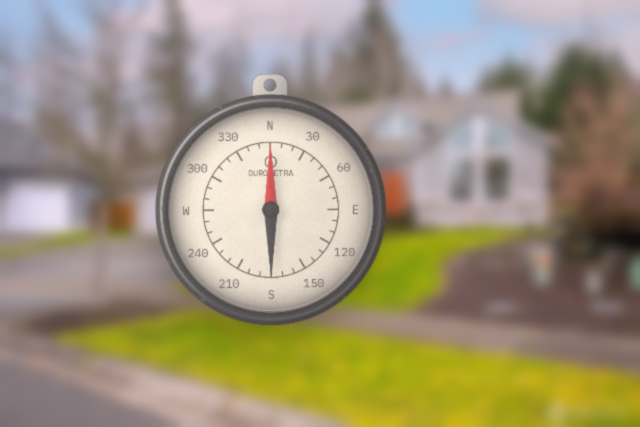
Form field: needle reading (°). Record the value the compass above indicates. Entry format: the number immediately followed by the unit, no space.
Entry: 0°
